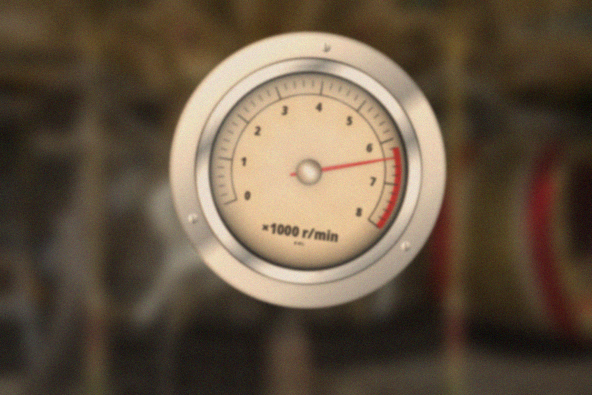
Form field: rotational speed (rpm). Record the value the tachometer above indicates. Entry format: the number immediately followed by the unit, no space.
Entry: 6400rpm
